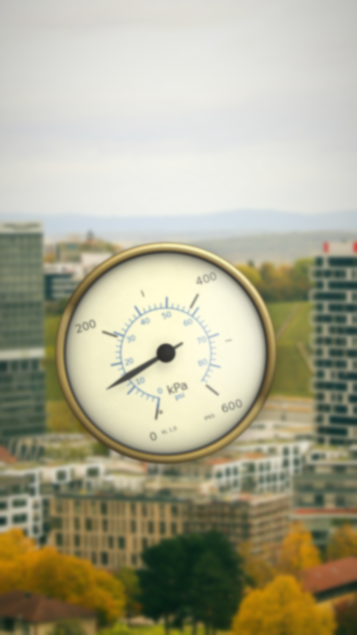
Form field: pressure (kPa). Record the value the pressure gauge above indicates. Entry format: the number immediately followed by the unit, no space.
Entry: 100kPa
